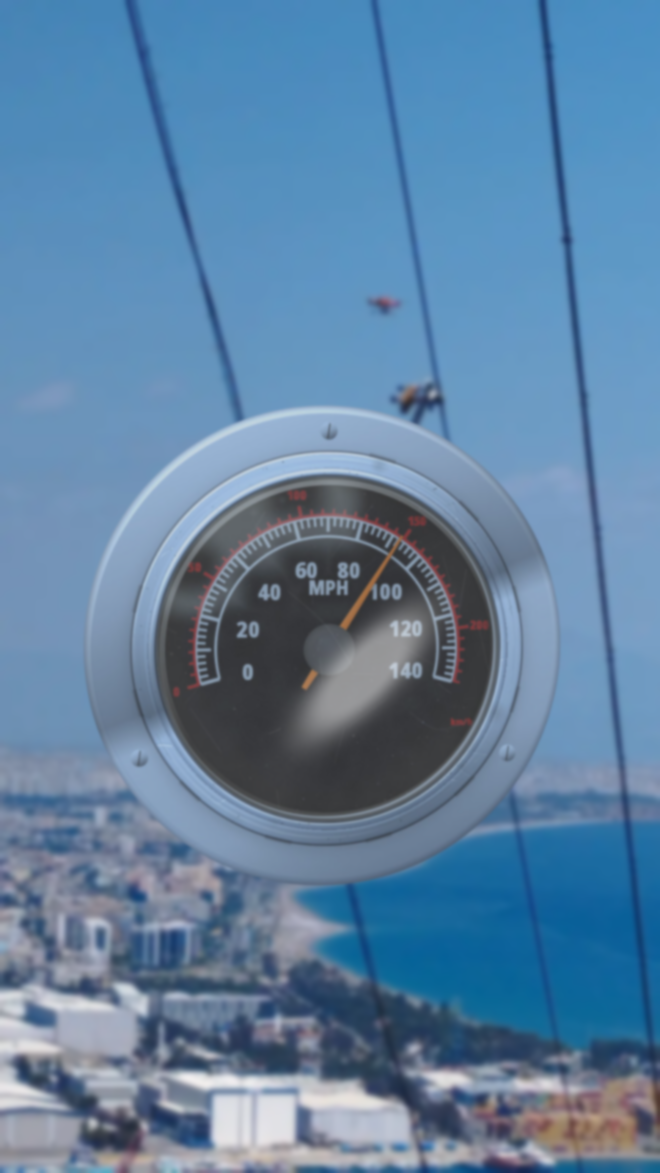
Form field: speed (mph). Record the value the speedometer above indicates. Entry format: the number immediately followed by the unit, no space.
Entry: 92mph
